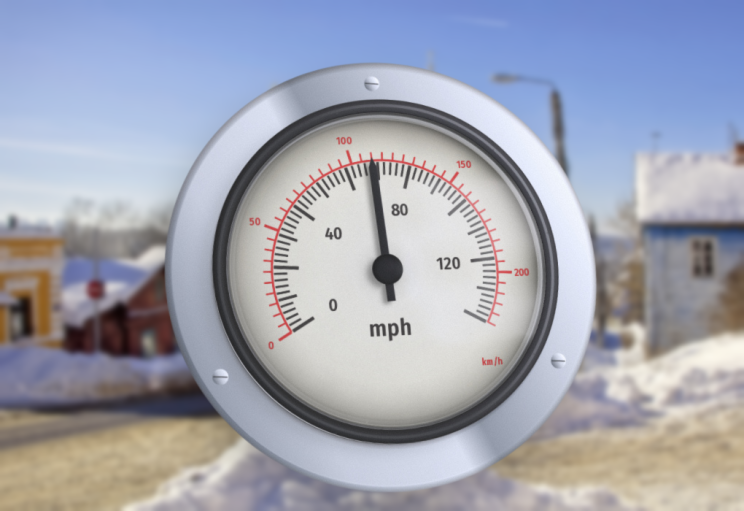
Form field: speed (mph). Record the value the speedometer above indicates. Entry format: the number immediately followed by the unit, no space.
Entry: 68mph
